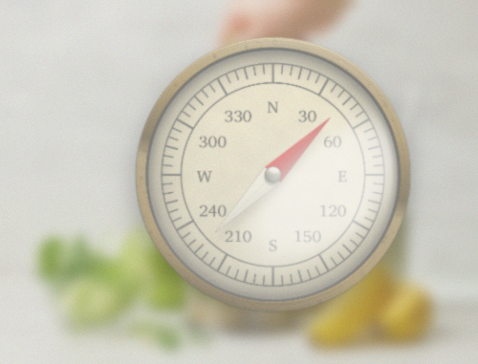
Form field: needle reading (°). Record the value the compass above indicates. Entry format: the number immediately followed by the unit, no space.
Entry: 45°
